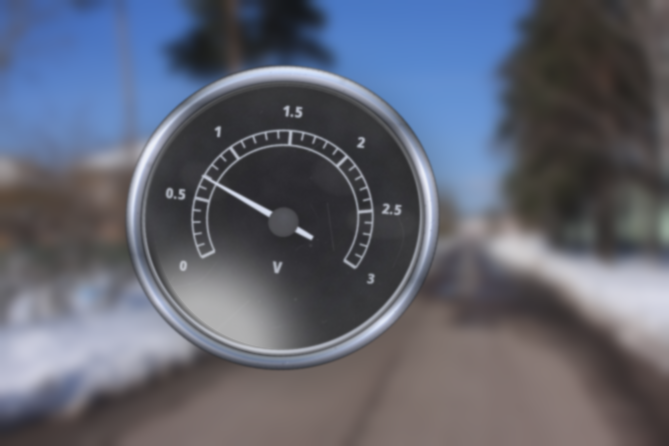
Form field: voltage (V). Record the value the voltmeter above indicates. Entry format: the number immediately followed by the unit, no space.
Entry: 0.7V
